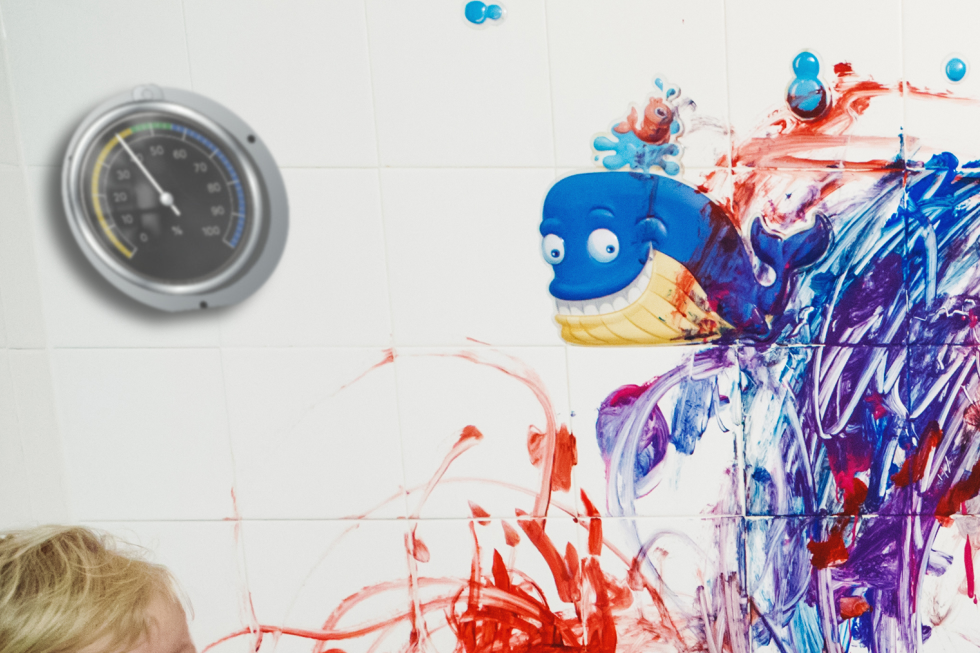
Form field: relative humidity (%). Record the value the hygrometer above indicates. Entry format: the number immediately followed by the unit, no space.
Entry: 40%
